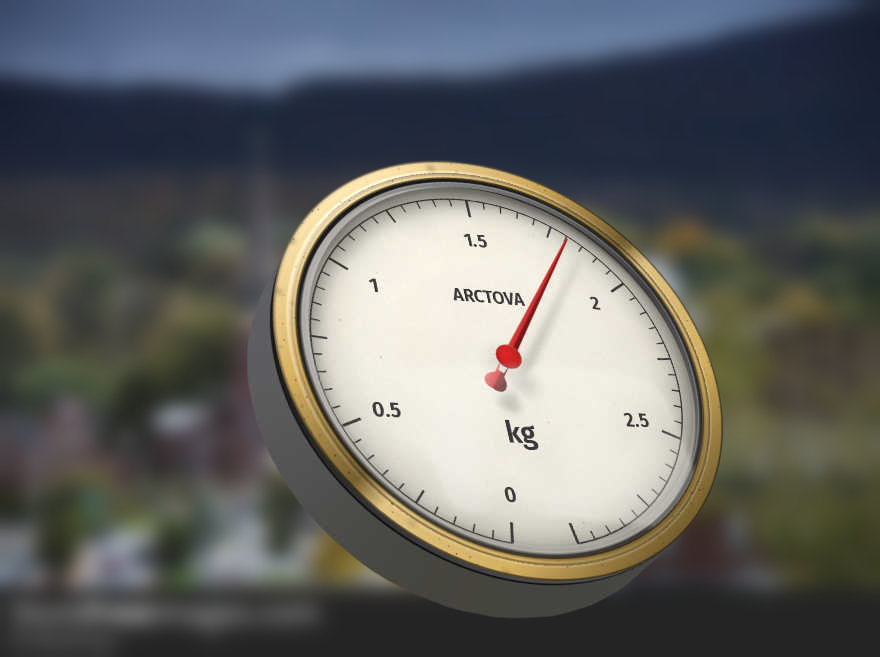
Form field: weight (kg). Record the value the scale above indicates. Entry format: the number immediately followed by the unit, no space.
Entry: 1.8kg
